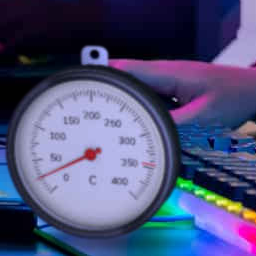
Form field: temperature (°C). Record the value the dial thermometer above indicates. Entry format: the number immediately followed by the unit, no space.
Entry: 25°C
